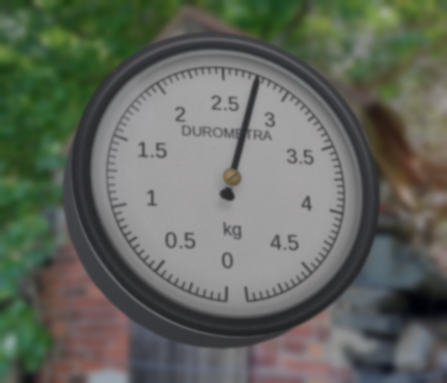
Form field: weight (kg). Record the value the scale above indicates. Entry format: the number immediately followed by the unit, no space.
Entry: 2.75kg
